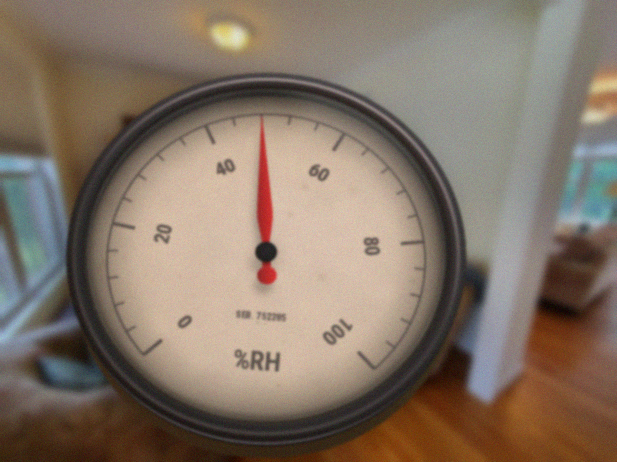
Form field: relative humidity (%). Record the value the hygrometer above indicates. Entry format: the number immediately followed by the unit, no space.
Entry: 48%
